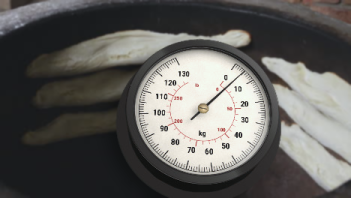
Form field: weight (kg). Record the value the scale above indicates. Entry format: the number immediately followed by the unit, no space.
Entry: 5kg
